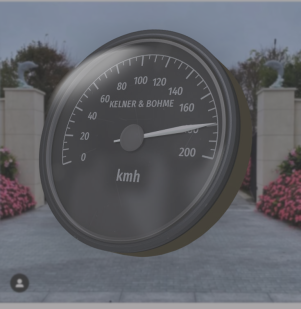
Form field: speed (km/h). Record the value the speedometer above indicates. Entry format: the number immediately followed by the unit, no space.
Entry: 180km/h
